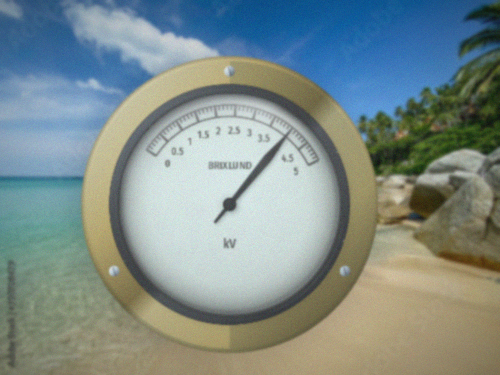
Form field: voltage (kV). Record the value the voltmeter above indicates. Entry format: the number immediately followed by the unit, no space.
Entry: 4kV
